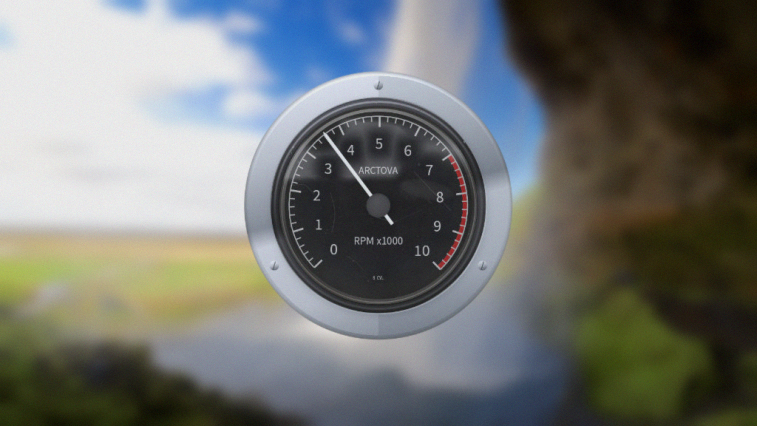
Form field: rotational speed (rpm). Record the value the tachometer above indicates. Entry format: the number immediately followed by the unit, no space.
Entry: 3600rpm
